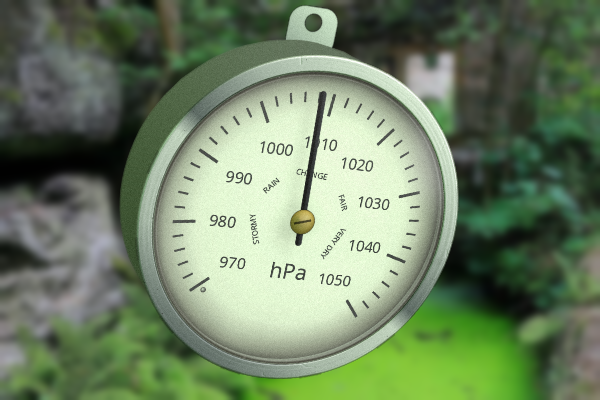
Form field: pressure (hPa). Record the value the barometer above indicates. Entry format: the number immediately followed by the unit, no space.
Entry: 1008hPa
